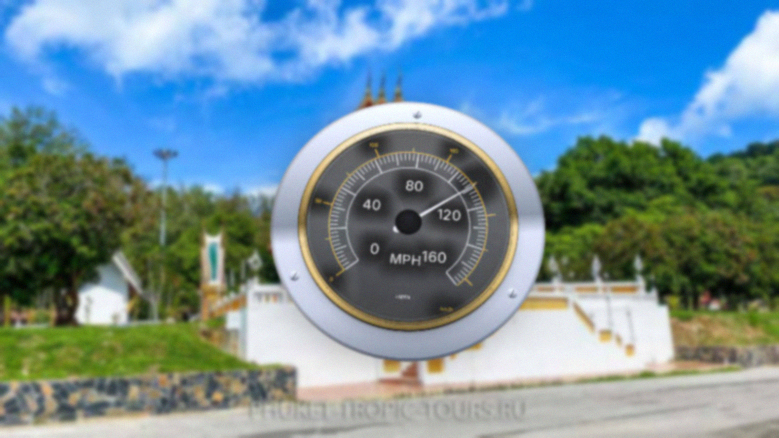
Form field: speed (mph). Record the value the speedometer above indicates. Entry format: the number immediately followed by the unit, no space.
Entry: 110mph
